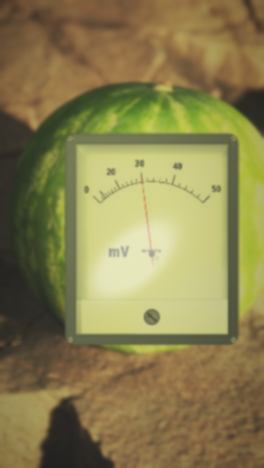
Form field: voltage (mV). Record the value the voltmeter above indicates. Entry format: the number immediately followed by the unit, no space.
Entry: 30mV
